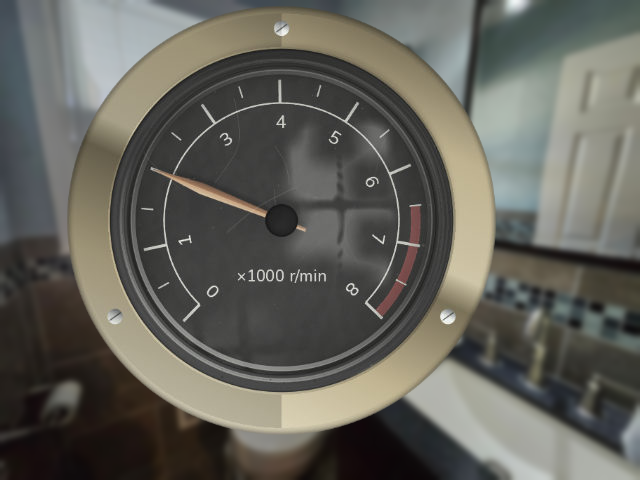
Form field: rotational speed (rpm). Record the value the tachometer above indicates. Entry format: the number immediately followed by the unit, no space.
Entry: 2000rpm
